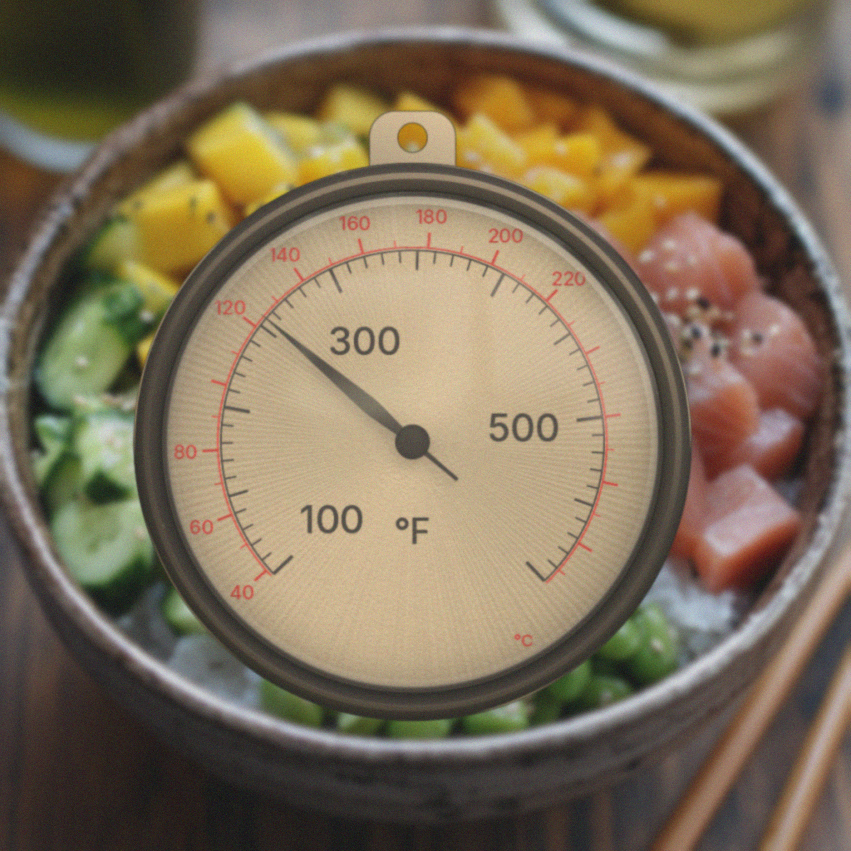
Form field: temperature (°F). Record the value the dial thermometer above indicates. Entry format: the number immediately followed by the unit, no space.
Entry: 255°F
